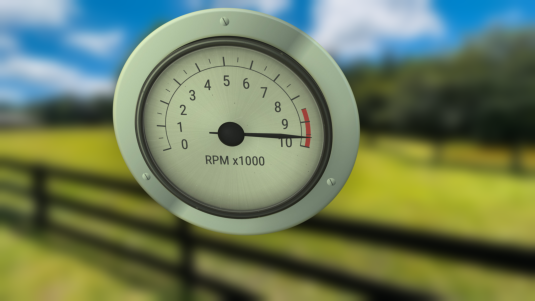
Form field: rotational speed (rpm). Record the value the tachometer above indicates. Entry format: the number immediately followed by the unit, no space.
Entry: 9500rpm
